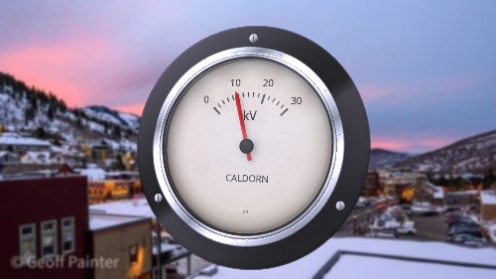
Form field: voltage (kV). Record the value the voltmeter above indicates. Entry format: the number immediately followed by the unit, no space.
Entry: 10kV
